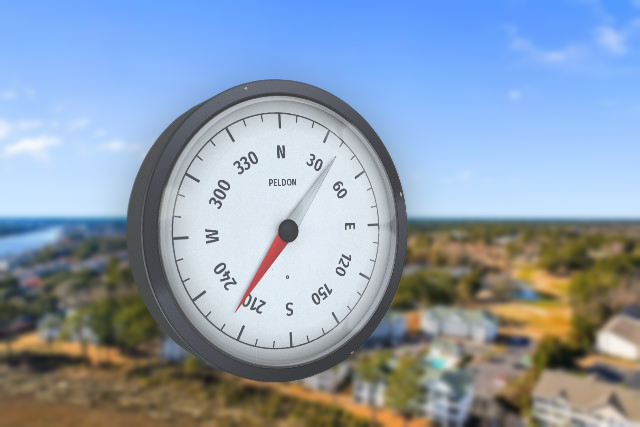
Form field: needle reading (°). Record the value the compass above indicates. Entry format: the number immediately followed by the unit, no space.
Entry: 220°
